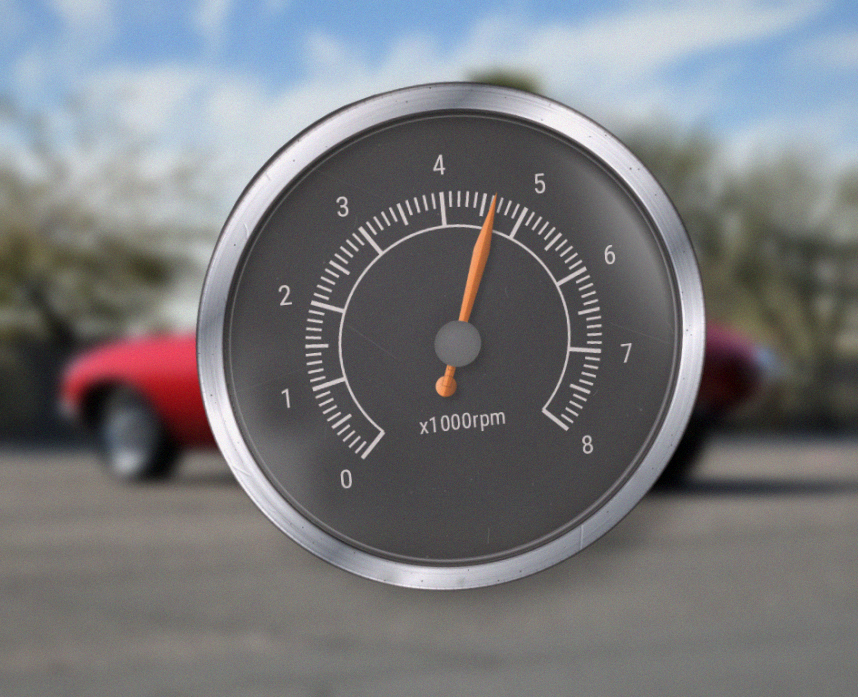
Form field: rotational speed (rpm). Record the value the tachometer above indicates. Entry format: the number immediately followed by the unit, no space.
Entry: 4600rpm
